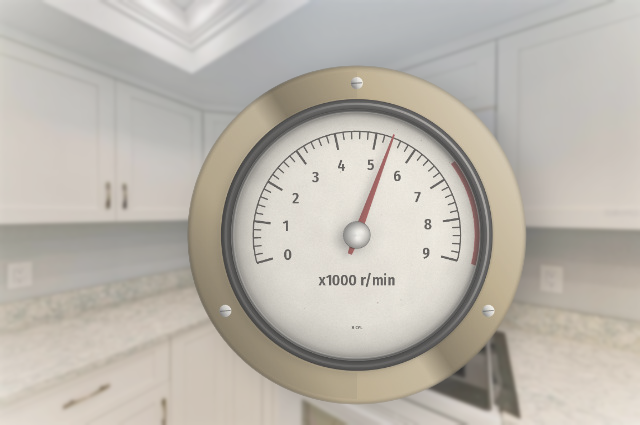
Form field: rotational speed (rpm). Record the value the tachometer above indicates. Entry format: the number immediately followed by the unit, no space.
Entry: 5400rpm
